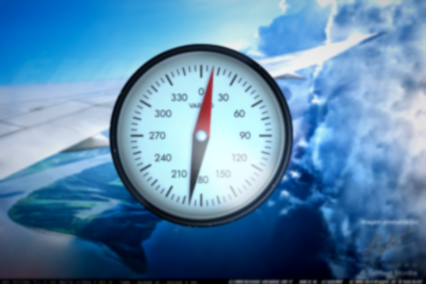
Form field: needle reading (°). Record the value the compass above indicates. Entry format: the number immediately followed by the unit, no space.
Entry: 10°
